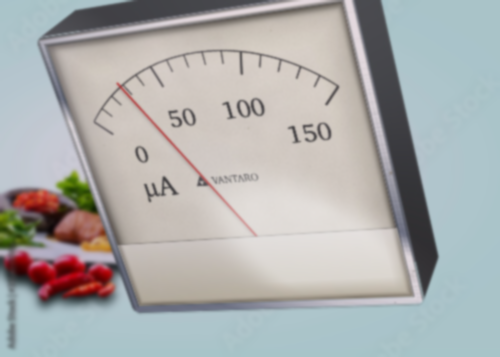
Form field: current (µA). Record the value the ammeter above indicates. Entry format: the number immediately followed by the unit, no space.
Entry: 30µA
